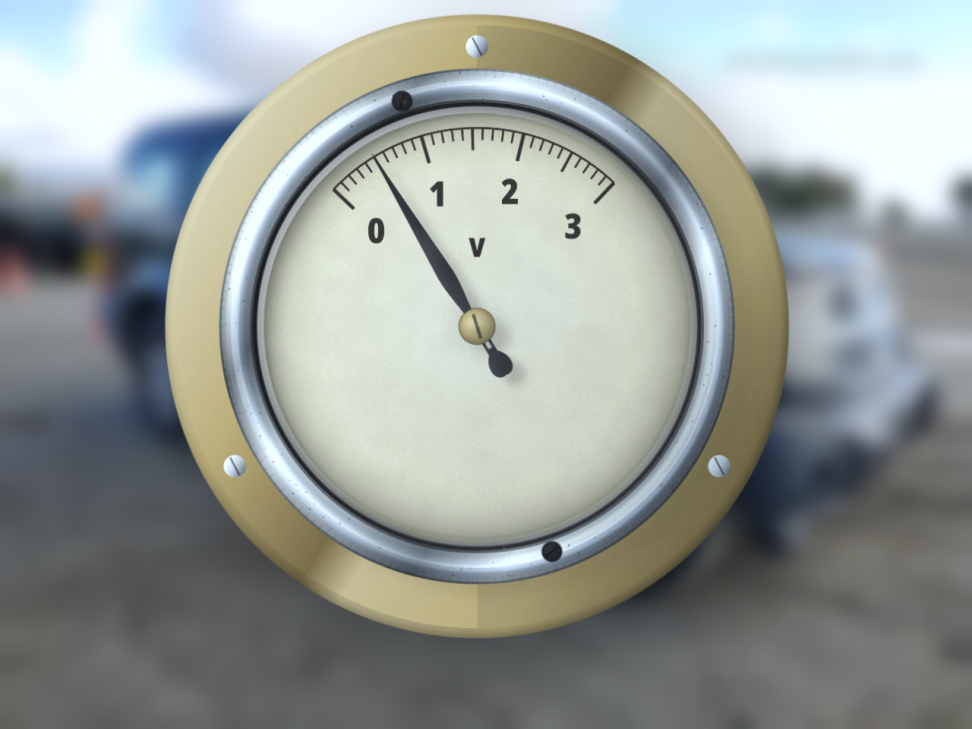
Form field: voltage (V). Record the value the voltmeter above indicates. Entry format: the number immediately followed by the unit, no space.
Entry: 0.5V
